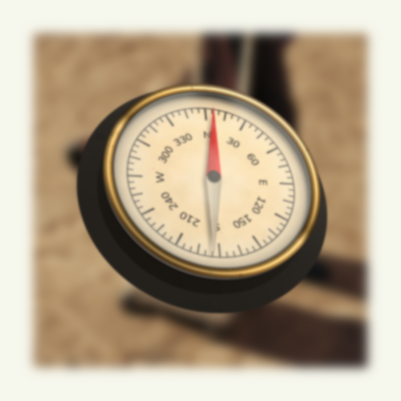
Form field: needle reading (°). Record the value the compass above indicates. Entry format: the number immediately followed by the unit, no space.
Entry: 5°
